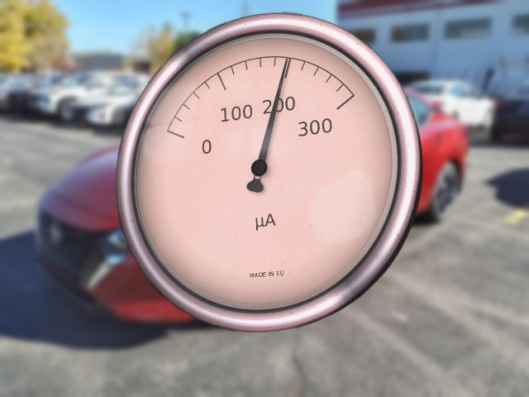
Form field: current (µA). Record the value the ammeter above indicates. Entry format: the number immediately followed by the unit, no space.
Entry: 200µA
